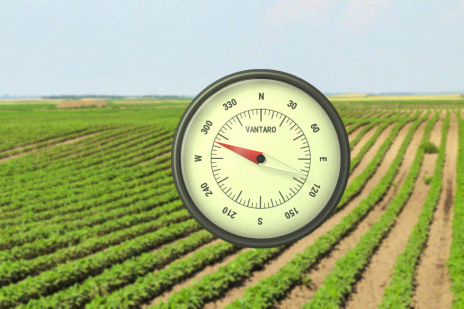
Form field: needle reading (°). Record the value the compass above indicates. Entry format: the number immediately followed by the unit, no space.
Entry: 290°
